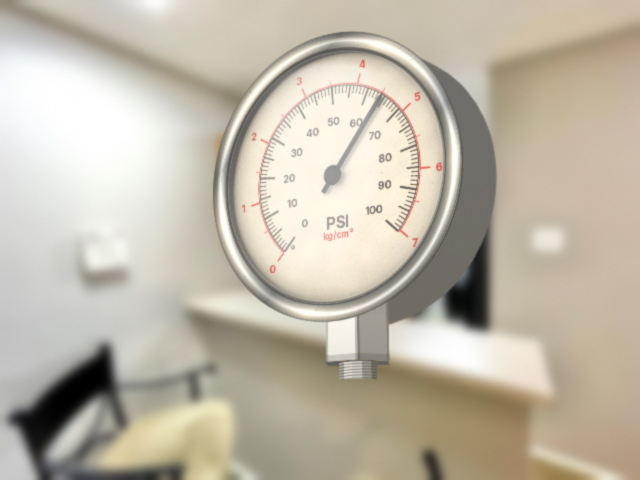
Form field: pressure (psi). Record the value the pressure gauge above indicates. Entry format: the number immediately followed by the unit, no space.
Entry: 65psi
